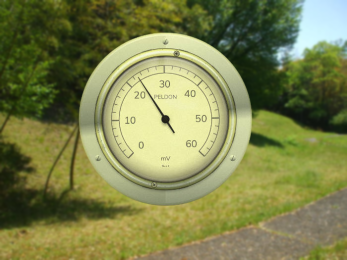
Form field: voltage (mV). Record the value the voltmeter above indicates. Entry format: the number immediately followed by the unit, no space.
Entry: 23mV
